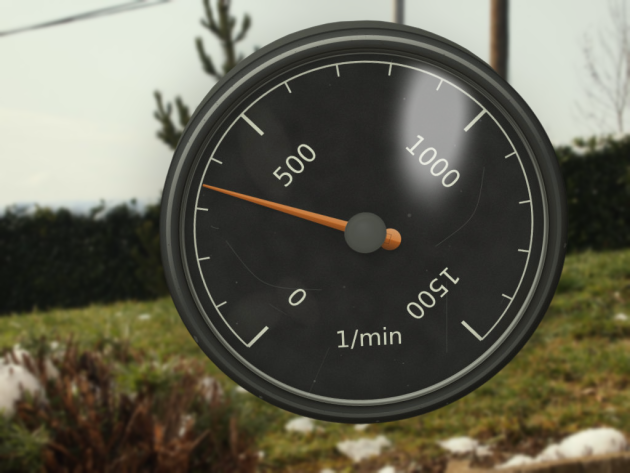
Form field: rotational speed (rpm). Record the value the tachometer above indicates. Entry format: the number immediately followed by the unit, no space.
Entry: 350rpm
